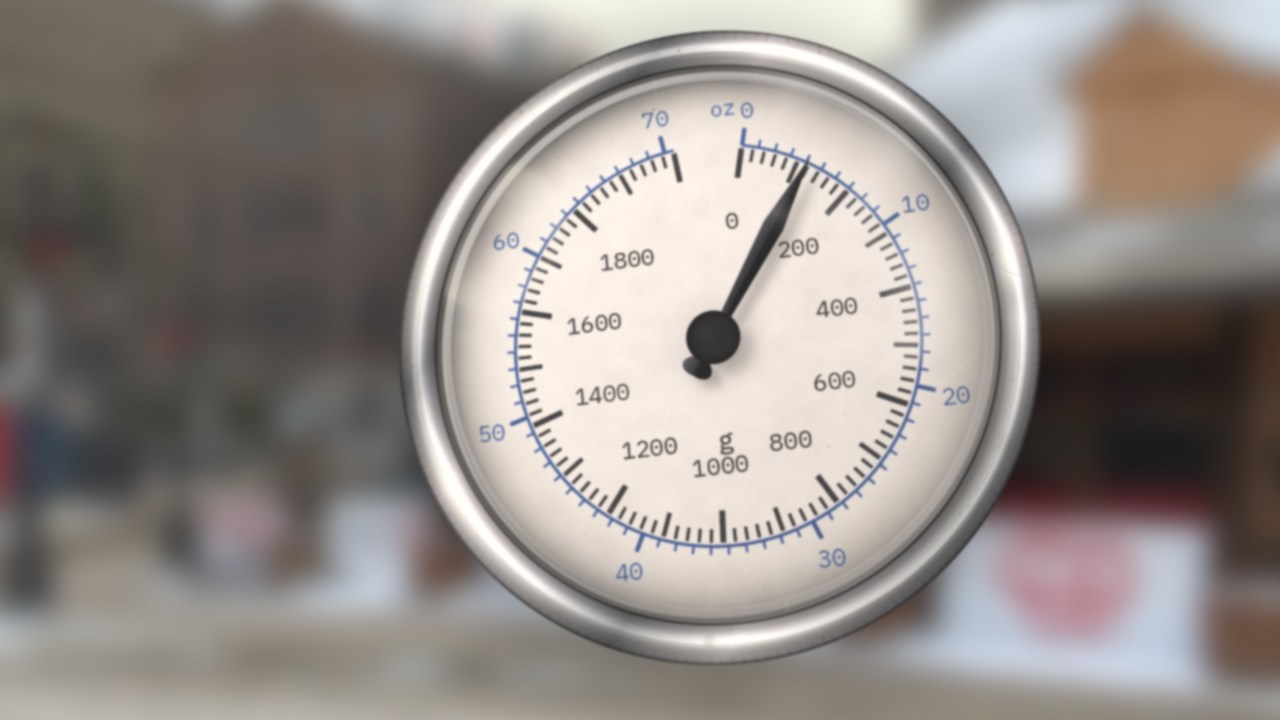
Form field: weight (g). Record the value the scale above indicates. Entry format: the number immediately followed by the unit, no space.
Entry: 120g
